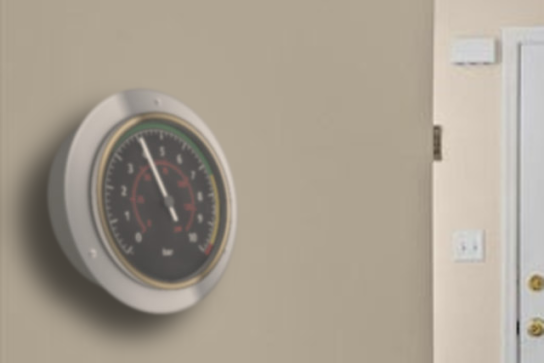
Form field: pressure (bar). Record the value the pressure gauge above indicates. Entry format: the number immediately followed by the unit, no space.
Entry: 4bar
